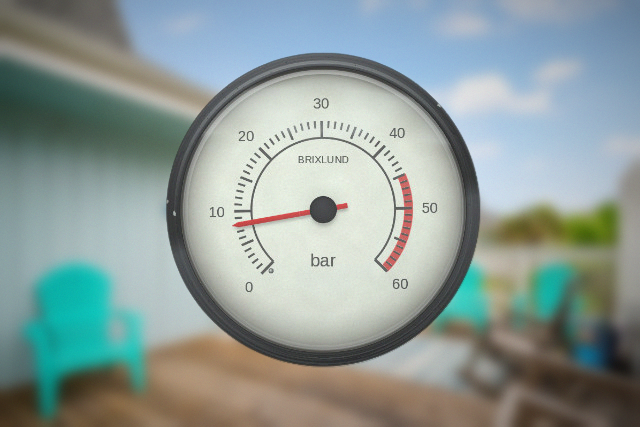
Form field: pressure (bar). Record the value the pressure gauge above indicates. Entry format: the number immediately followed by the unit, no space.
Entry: 8bar
